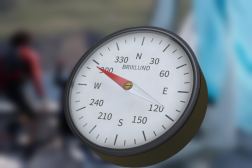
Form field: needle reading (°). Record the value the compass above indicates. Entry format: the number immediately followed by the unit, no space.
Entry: 295°
